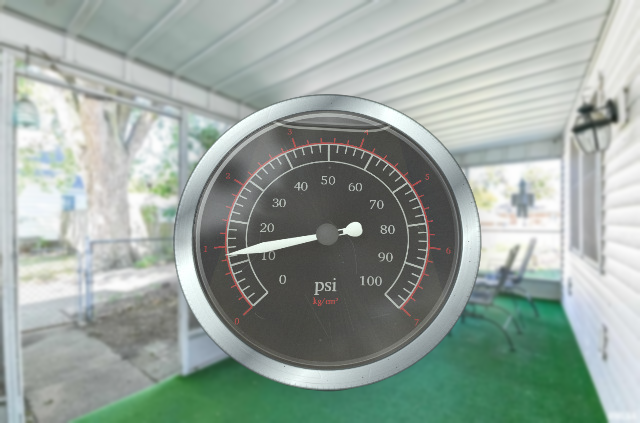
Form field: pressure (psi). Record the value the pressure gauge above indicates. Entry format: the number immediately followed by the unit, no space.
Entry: 12psi
